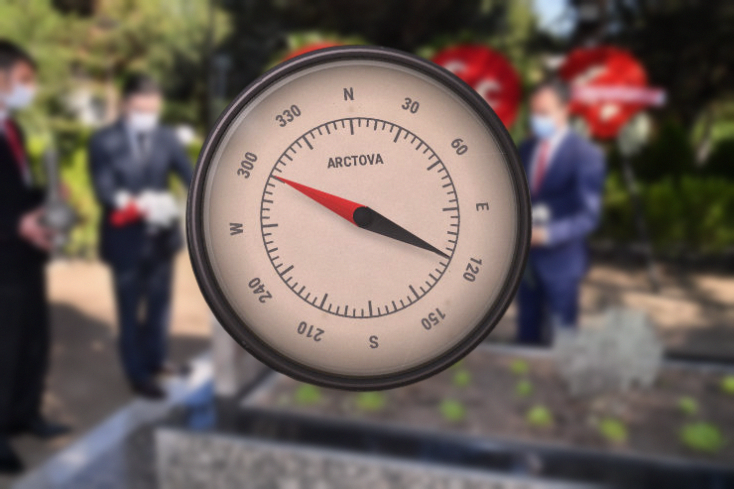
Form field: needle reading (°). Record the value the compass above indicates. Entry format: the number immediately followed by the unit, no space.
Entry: 300°
